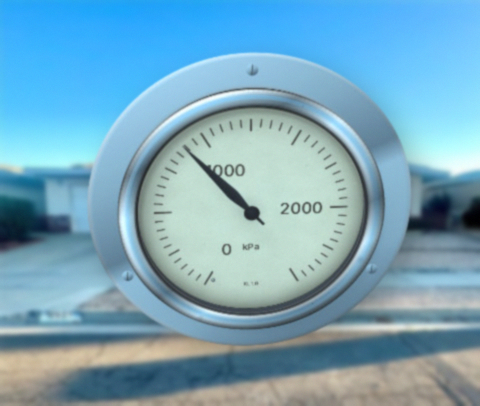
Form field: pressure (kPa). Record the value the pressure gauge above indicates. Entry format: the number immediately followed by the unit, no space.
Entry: 900kPa
